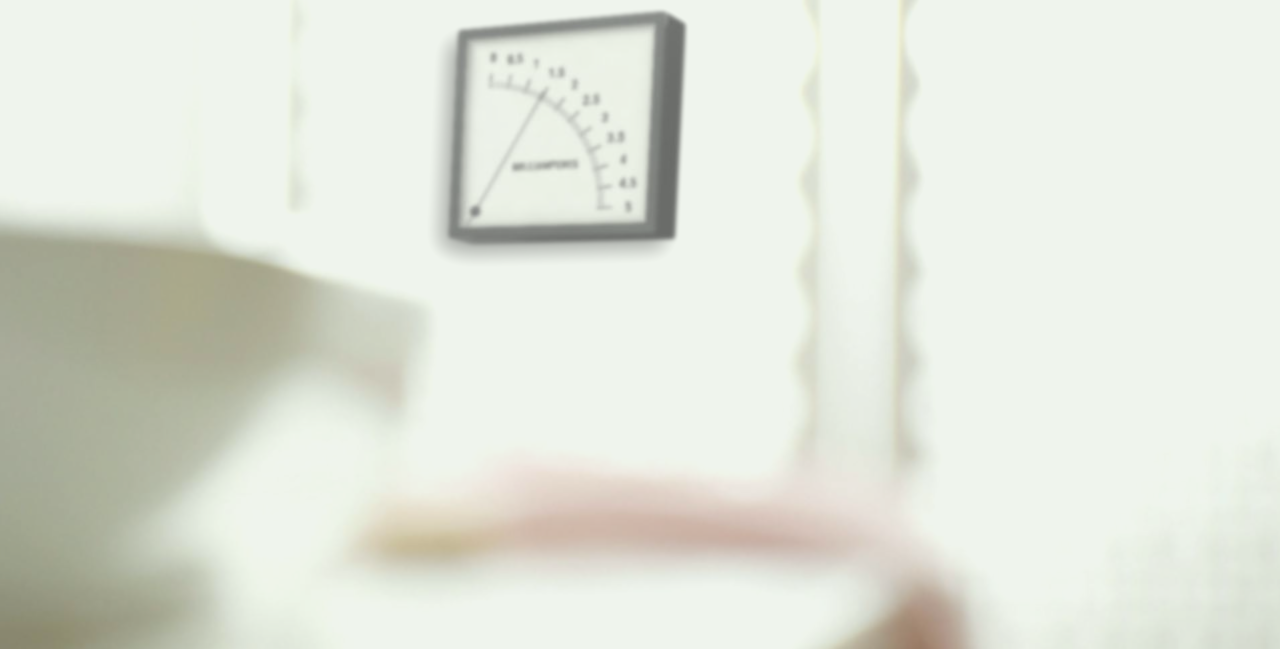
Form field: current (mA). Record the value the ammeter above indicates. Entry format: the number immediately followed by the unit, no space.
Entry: 1.5mA
